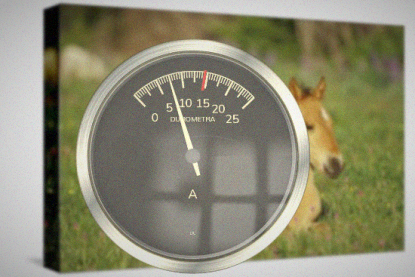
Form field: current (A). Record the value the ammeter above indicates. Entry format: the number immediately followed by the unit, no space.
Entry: 7.5A
